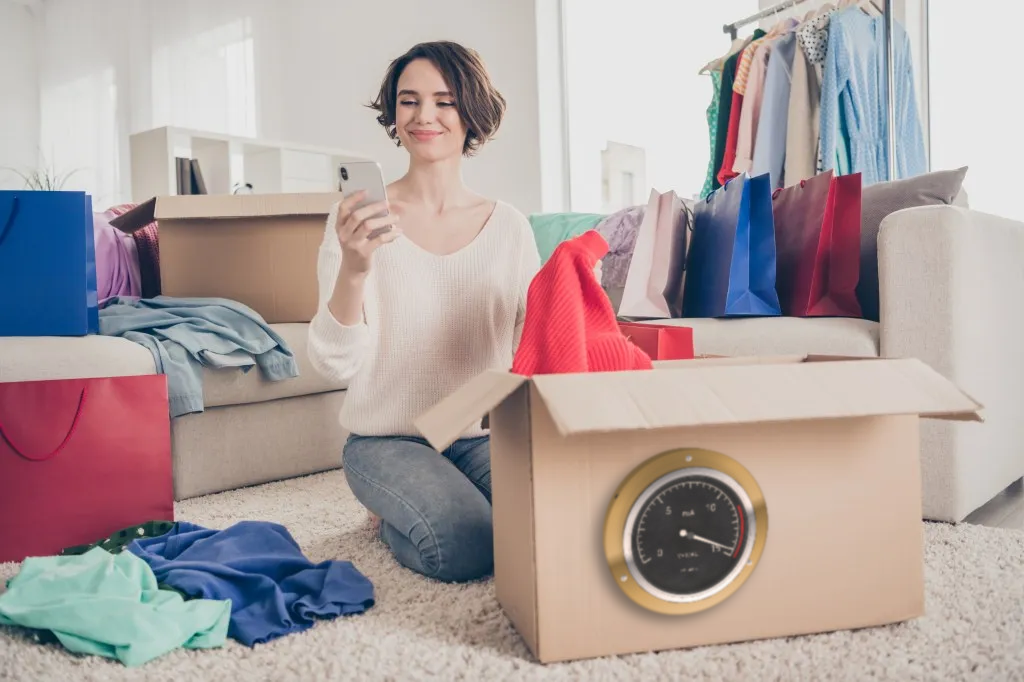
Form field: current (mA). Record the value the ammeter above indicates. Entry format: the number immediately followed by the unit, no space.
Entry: 14.5mA
